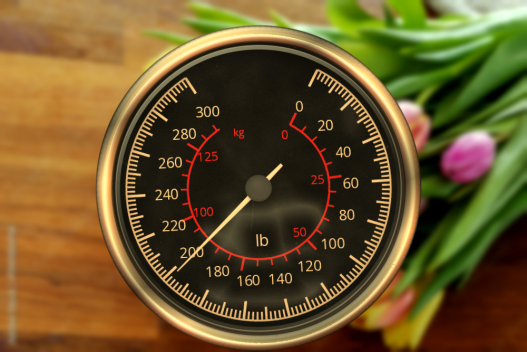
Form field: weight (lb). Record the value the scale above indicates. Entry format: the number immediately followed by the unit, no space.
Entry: 198lb
